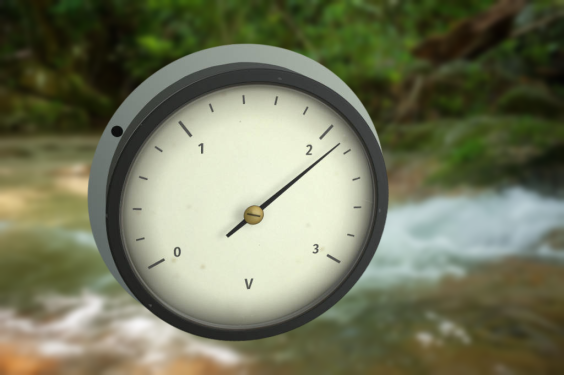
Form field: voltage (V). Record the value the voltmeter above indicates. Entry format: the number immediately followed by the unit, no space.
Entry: 2.1V
